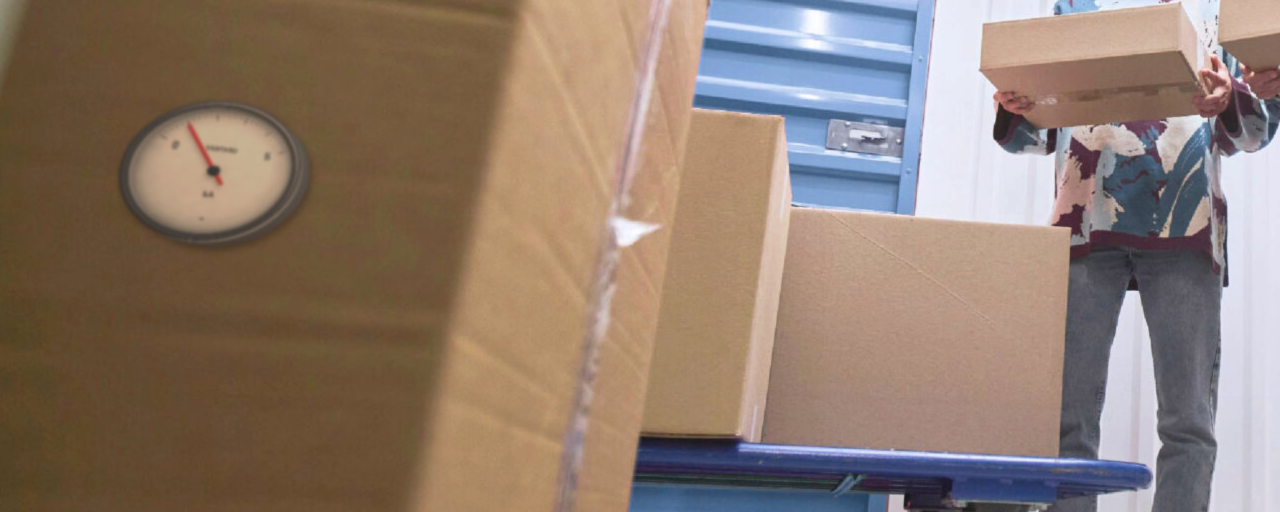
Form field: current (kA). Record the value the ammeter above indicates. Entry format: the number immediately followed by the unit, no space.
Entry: 1kA
